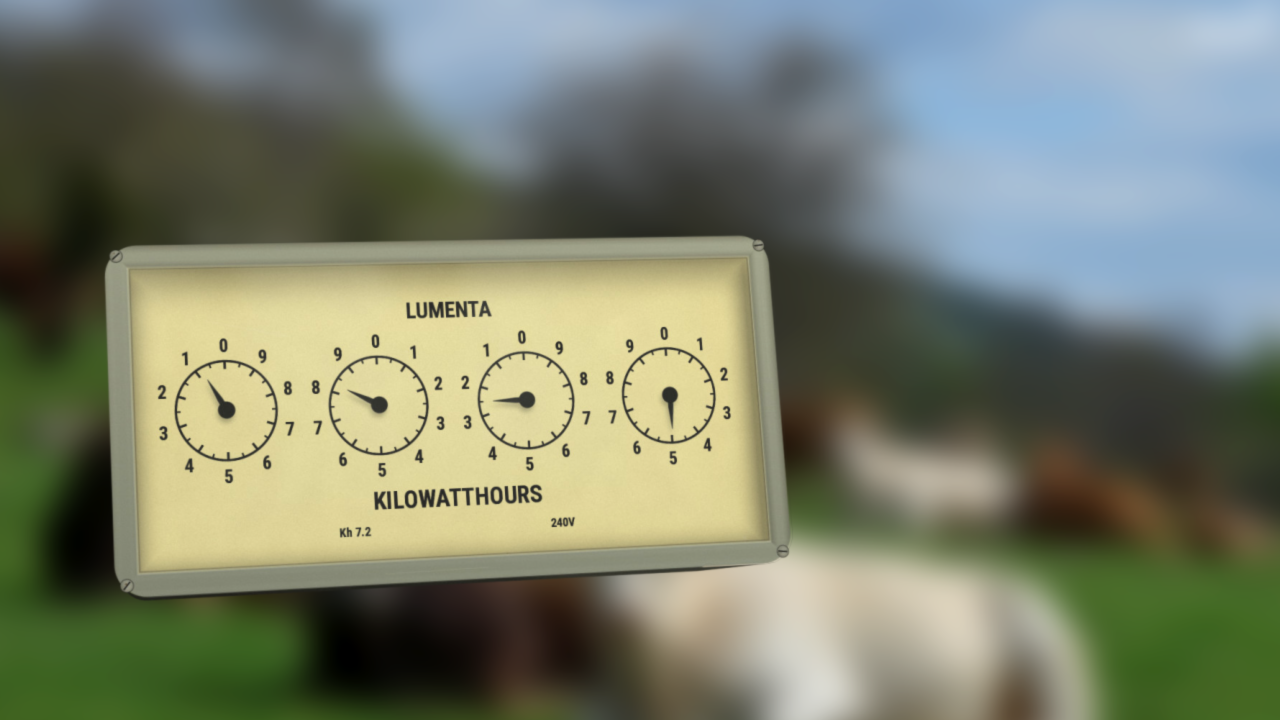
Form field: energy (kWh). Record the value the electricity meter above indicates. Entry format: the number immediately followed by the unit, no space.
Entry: 825kWh
